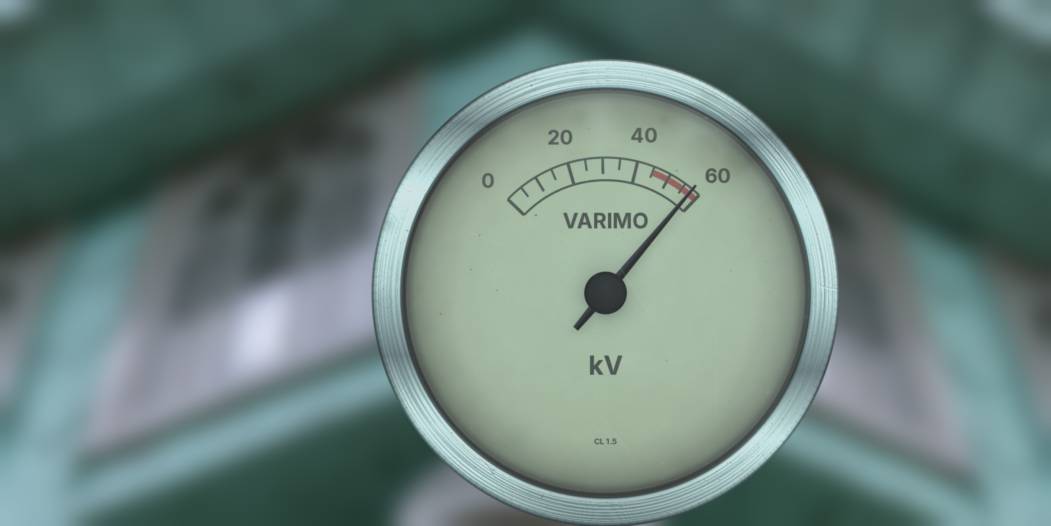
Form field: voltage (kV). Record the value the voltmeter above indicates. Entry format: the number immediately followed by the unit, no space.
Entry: 57.5kV
